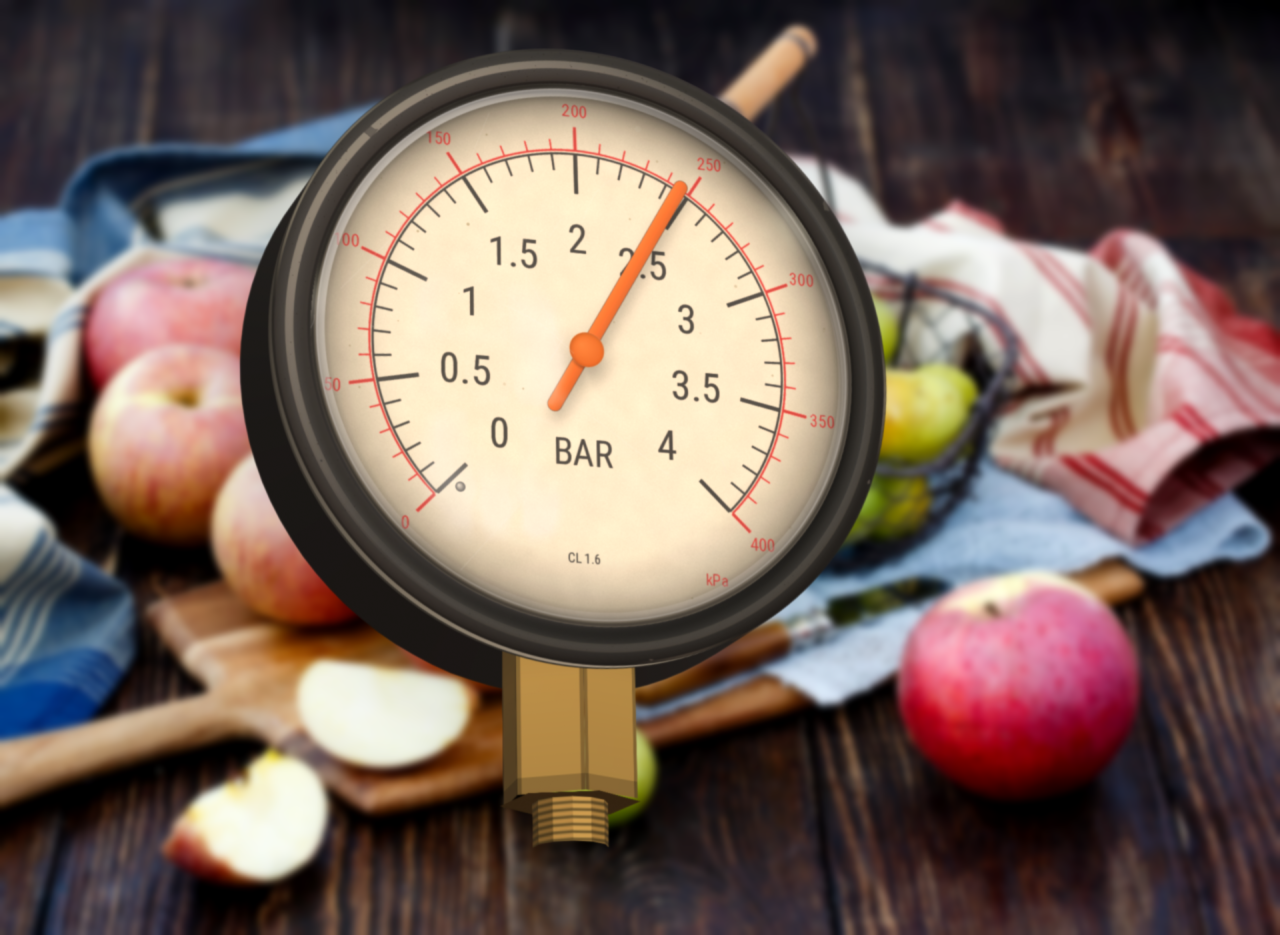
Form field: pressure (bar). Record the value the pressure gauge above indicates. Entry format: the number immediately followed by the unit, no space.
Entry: 2.45bar
